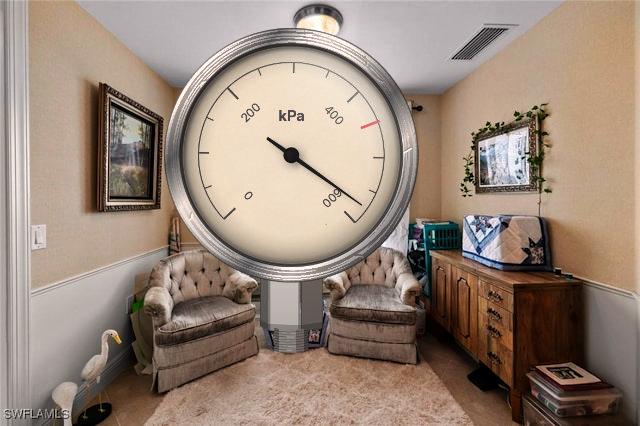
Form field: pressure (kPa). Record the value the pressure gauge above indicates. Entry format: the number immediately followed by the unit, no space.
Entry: 575kPa
